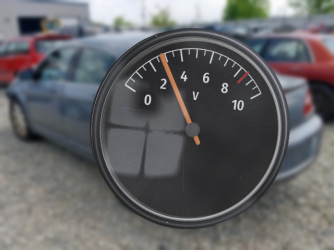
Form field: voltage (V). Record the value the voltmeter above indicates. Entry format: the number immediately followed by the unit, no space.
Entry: 2.75V
